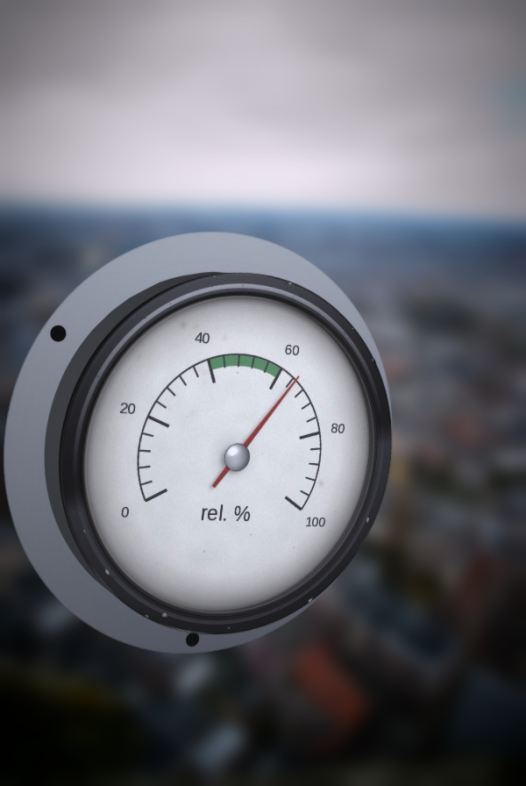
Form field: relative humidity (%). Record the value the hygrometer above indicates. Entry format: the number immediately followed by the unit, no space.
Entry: 64%
